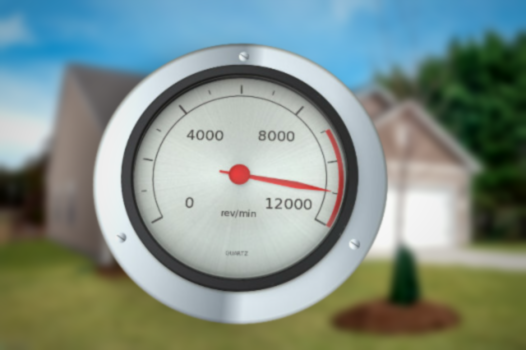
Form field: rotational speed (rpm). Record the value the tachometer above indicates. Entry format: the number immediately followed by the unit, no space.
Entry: 11000rpm
